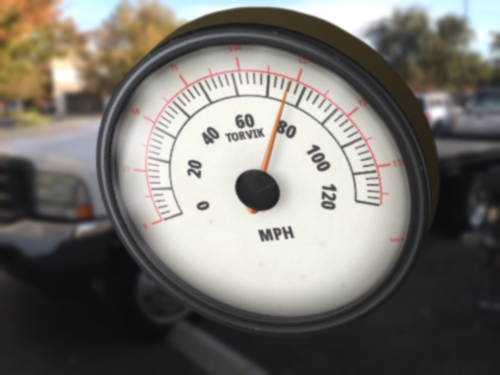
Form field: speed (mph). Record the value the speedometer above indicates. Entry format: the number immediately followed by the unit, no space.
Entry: 76mph
